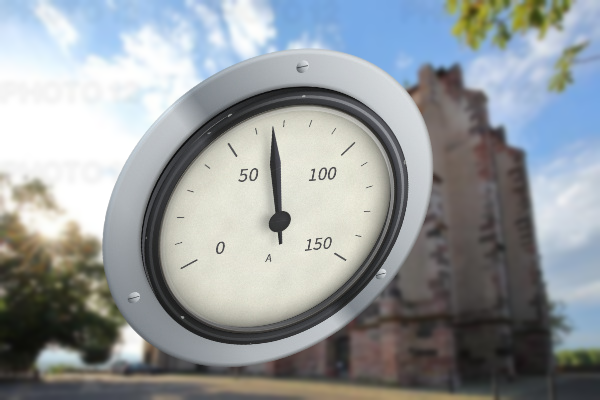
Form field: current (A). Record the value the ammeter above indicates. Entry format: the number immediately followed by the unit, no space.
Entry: 65A
